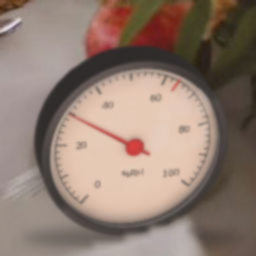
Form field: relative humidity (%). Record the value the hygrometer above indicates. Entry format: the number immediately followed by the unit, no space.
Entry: 30%
